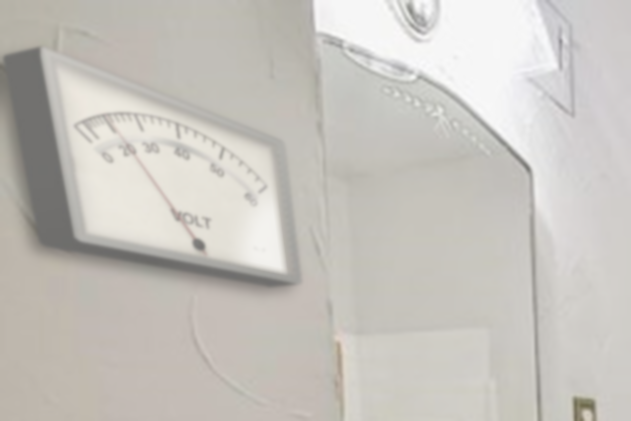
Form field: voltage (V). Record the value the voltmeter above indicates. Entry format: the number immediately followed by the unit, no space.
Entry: 20V
